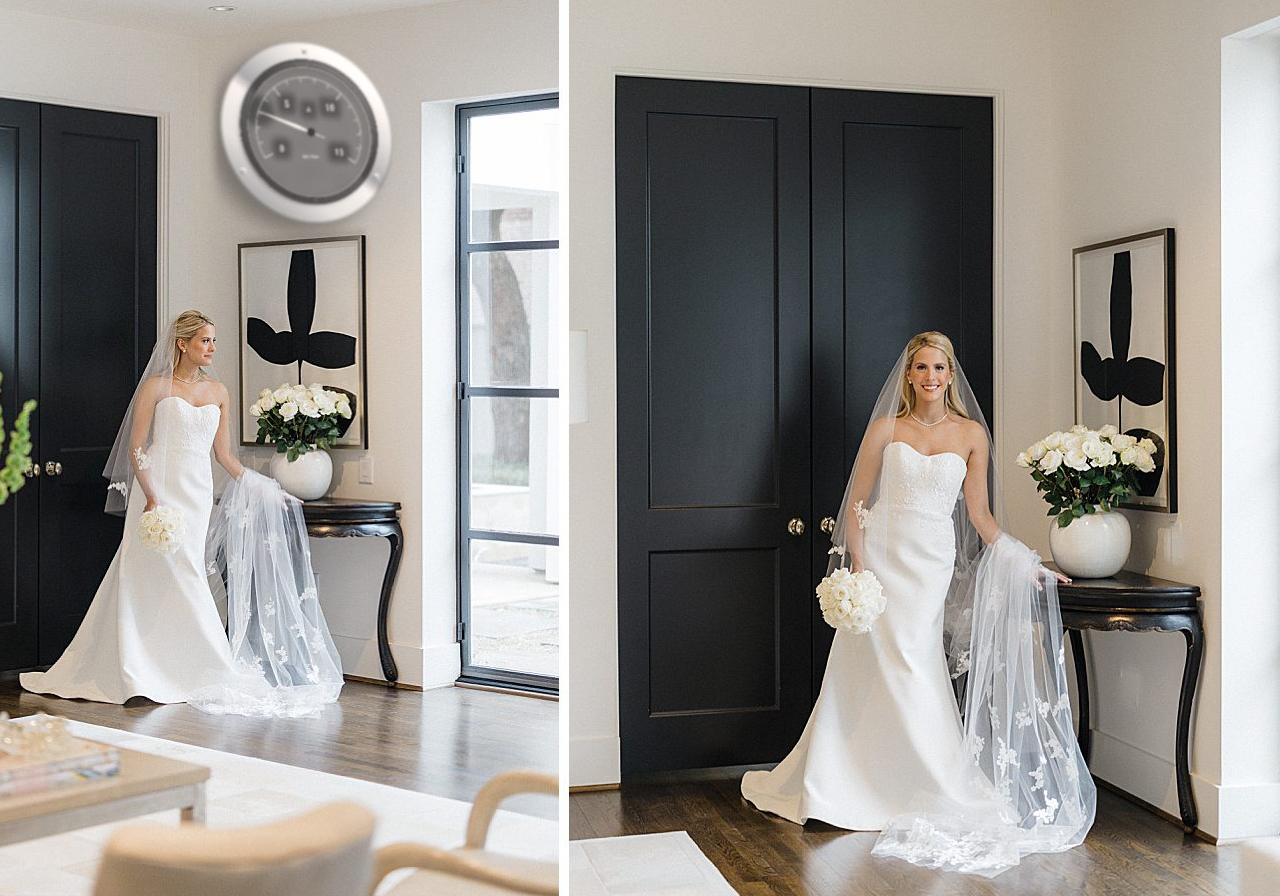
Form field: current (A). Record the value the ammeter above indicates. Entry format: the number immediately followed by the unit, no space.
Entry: 3A
